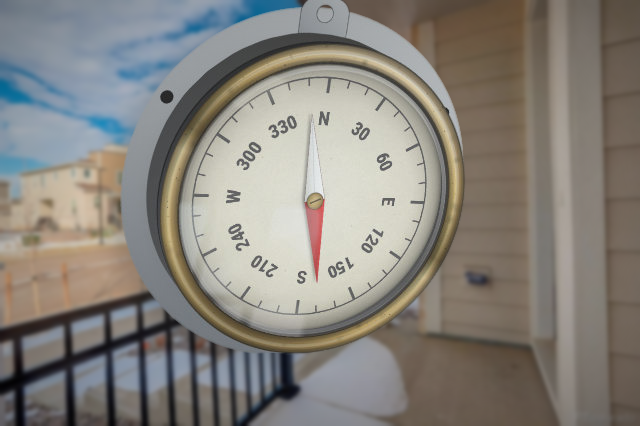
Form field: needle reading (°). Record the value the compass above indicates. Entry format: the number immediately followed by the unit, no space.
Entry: 170°
